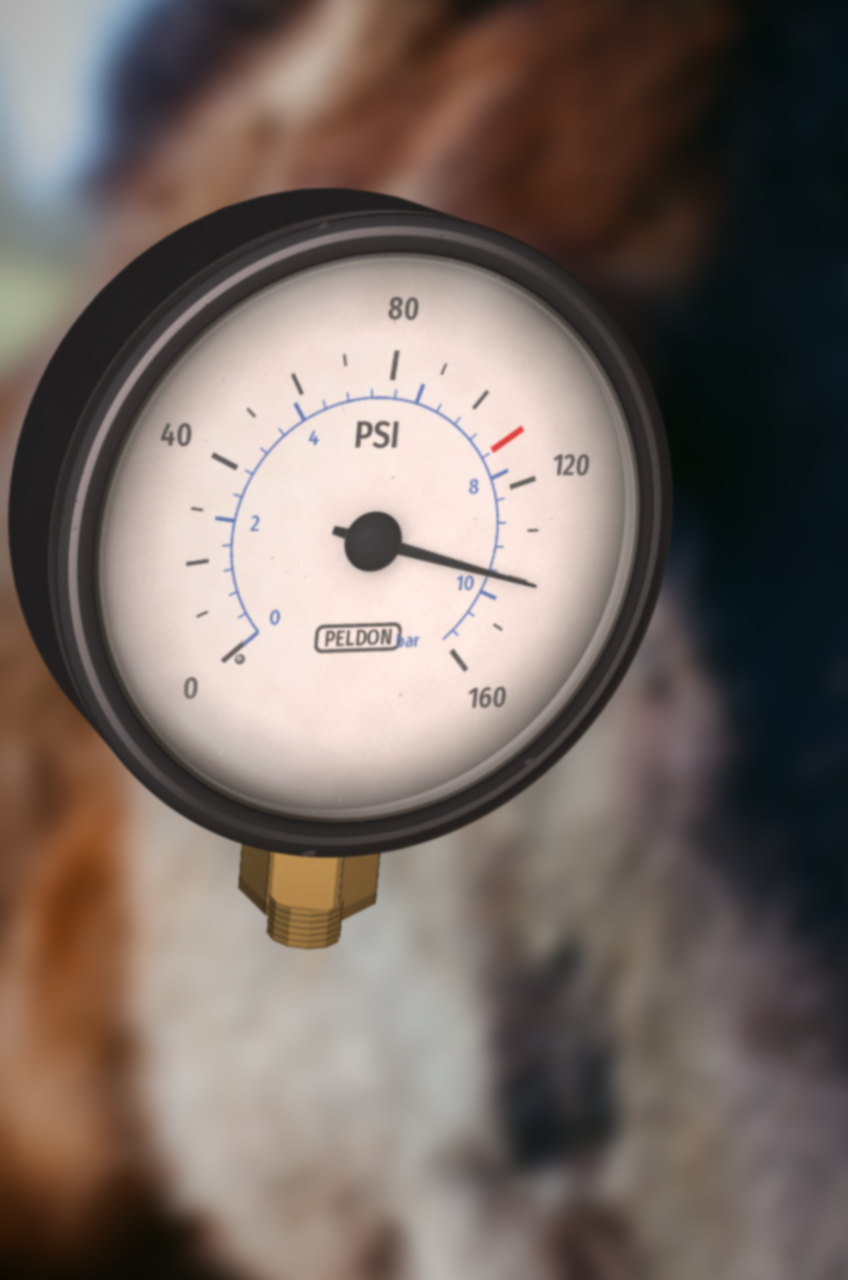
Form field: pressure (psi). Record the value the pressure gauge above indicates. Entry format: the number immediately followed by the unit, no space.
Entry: 140psi
